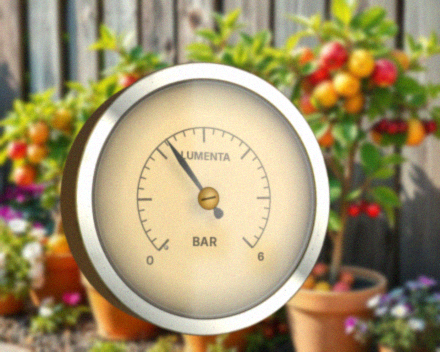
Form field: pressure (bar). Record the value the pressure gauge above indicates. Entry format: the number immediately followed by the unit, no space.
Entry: 2.2bar
